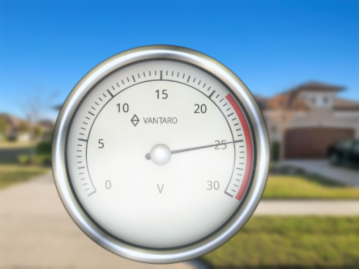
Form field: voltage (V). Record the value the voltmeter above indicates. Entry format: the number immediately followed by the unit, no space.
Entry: 25V
